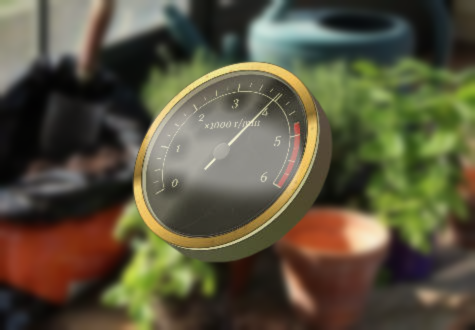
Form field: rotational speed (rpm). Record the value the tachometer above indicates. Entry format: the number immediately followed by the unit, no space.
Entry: 4000rpm
